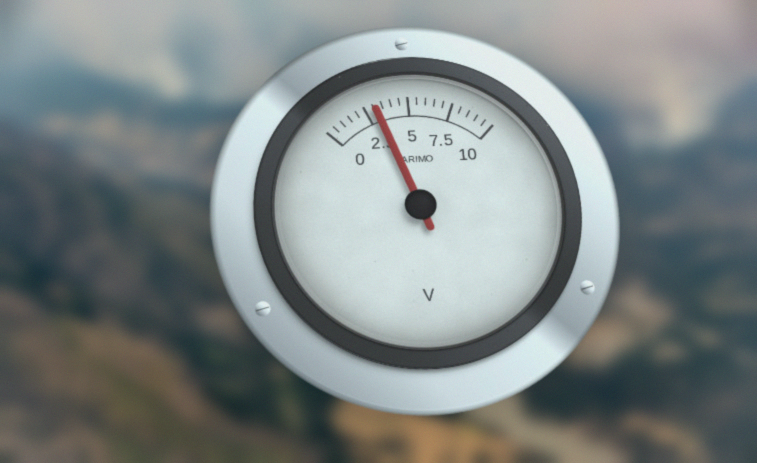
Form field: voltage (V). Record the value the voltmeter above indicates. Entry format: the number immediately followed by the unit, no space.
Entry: 3V
